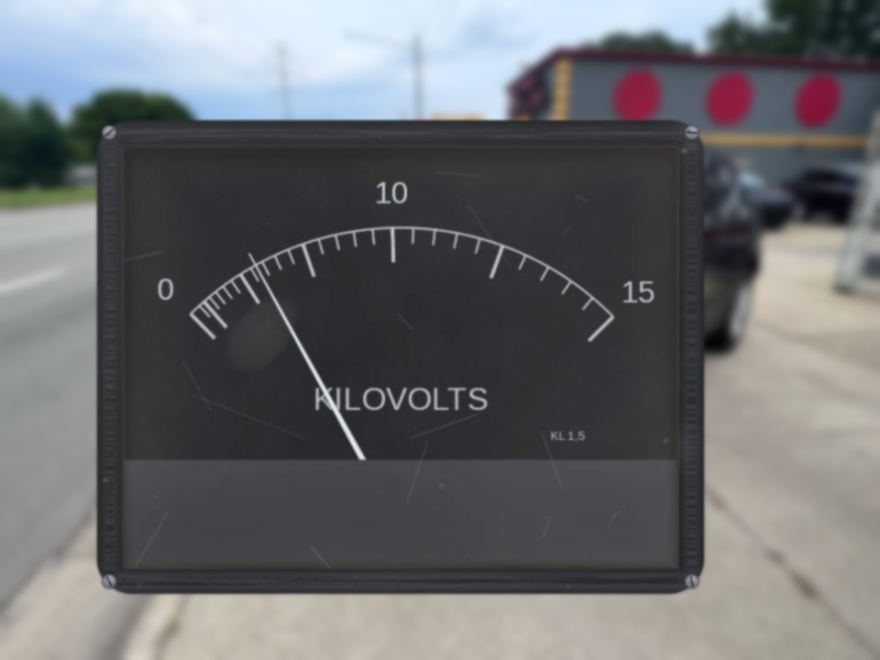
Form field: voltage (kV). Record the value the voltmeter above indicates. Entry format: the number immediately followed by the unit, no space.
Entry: 5.75kV
